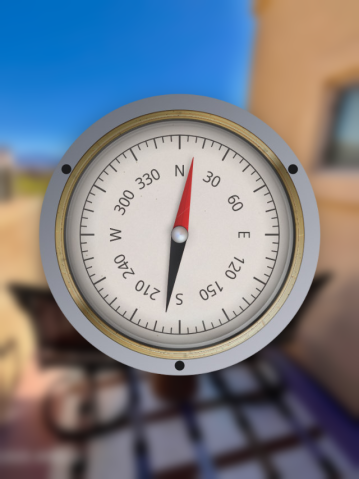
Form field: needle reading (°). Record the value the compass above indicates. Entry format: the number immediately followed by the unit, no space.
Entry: 10°
